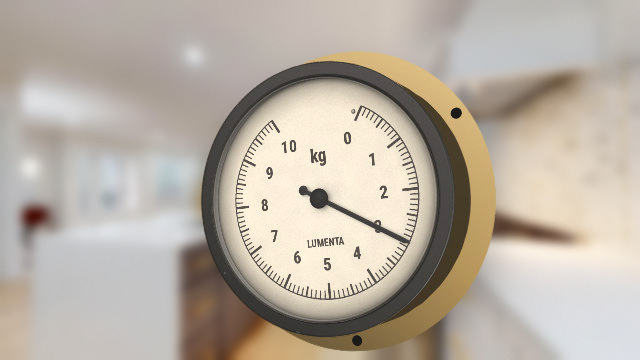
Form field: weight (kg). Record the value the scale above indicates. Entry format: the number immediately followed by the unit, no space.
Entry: 3kg
